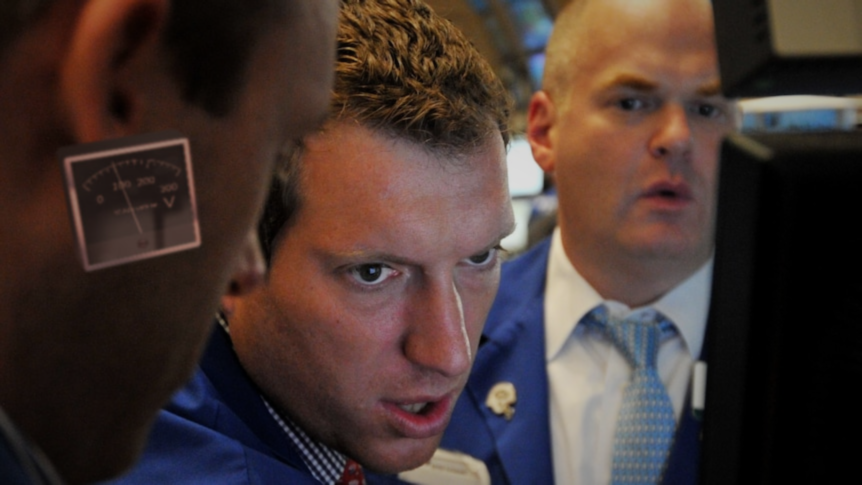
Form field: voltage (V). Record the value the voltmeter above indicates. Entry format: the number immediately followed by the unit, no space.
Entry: 100V
